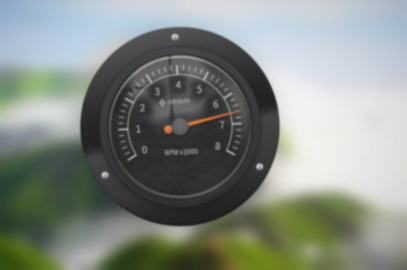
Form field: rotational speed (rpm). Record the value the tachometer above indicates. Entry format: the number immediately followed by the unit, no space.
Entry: 6600rpm
